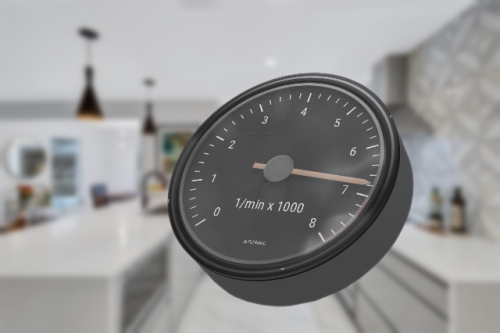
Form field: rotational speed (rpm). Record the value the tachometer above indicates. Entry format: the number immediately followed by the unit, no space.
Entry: 6800rpm
